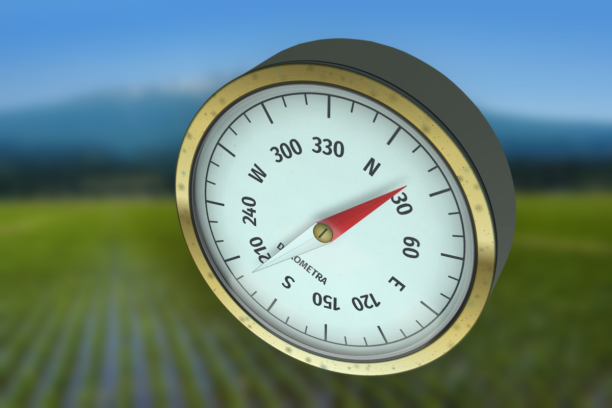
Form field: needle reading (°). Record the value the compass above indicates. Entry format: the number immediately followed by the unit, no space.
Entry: 20°
